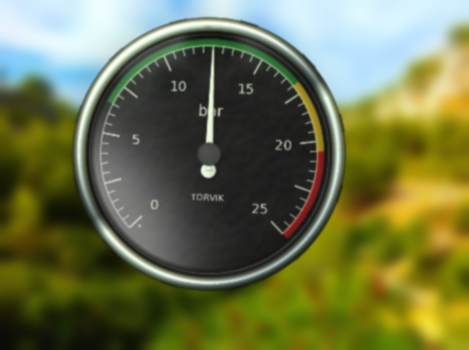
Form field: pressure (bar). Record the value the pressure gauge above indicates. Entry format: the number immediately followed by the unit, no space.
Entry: 12.5bar
